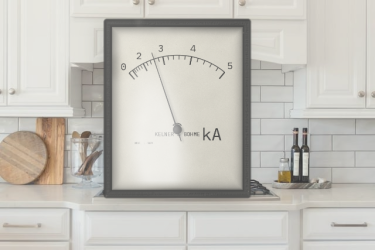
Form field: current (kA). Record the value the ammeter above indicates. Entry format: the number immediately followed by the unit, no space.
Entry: 2.6kA
